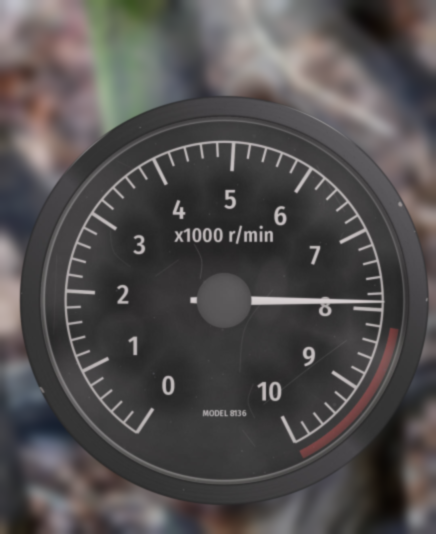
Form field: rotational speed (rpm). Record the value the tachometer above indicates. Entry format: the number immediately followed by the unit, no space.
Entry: 7900rpm
